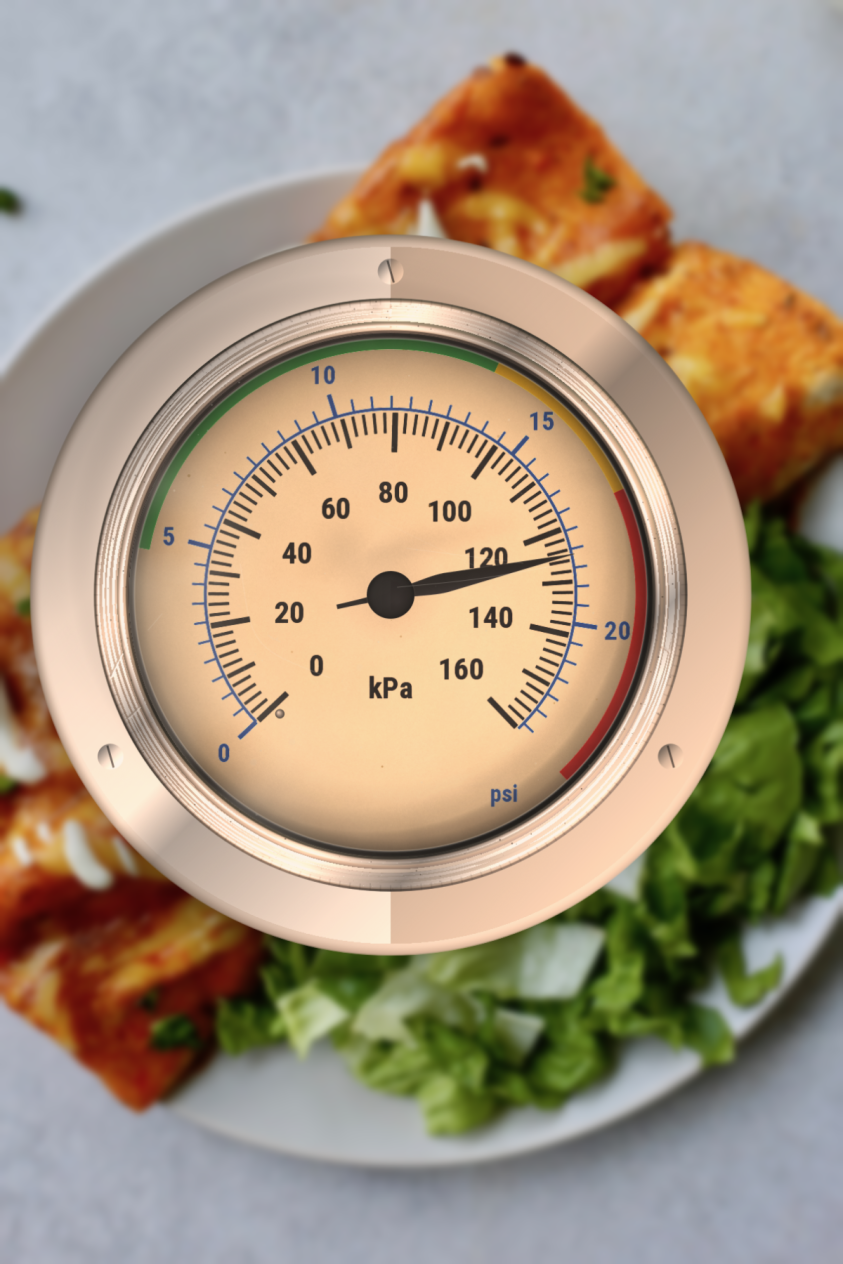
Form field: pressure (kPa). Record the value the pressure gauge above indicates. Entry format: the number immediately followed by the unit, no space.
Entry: 125kPa
